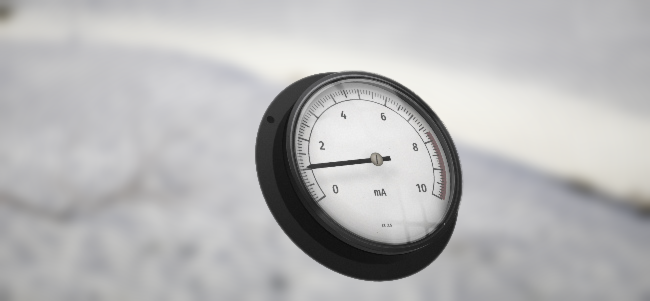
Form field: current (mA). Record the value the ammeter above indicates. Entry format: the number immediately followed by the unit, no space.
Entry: 1mA
